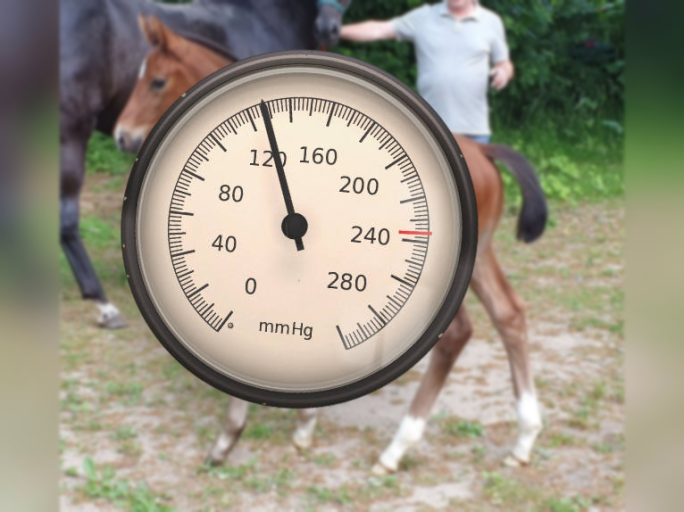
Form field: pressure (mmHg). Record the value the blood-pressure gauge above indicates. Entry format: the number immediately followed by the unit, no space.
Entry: 128mmHg
